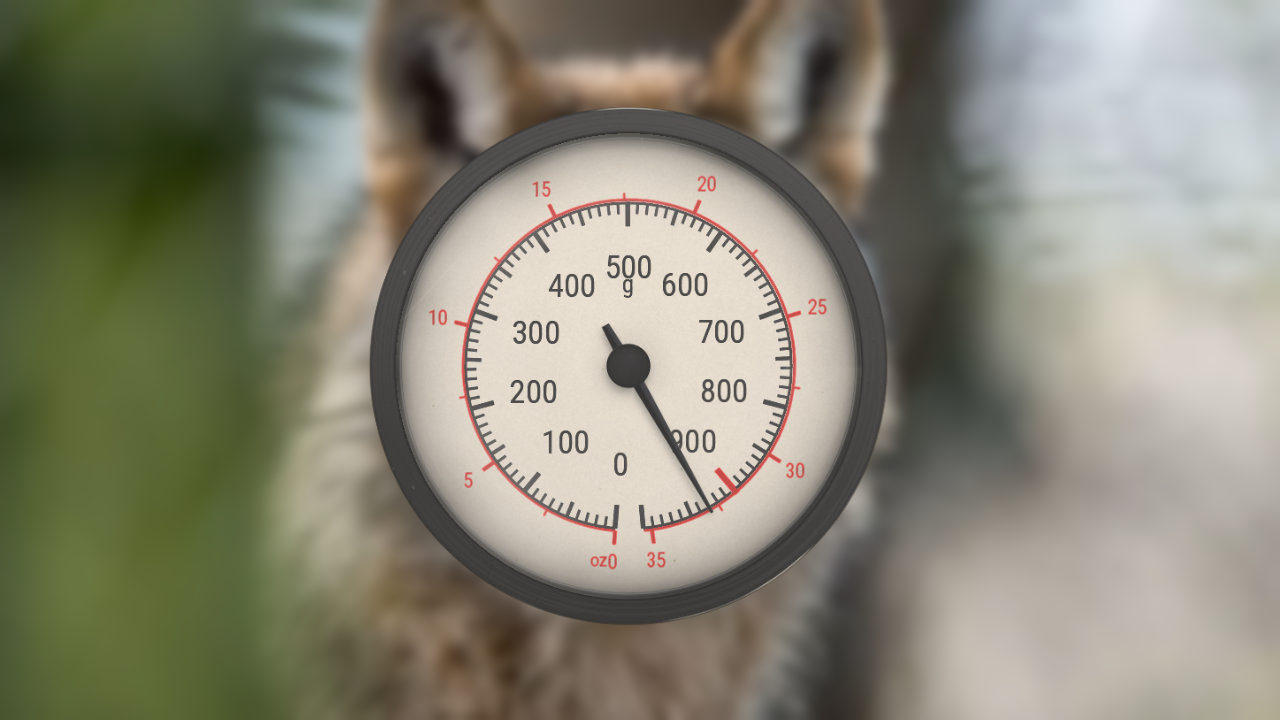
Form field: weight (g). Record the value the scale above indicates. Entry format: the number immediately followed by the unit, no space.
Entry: 930g
